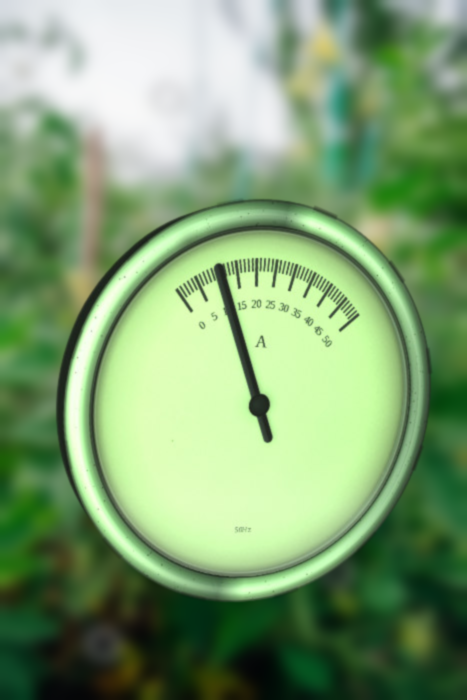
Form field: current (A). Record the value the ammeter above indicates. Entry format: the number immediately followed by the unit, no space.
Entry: 10A
